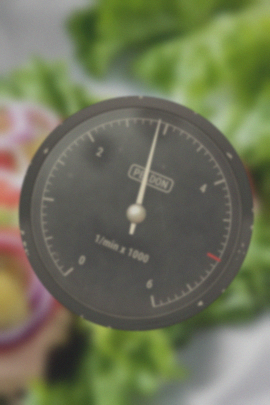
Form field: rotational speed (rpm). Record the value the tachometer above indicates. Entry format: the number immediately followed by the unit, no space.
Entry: 2900rpm
